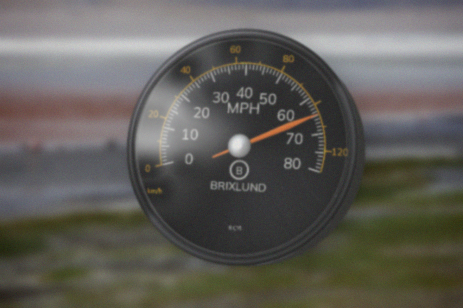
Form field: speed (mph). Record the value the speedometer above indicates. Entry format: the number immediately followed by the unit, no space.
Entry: 65mph
